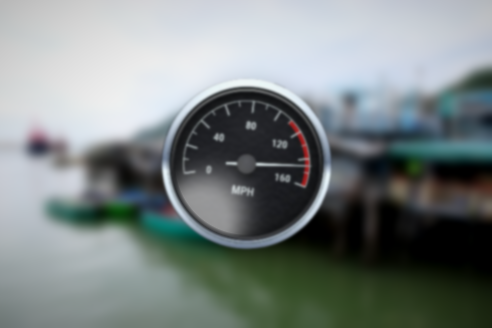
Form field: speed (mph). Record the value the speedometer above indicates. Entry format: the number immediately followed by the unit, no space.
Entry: 145mph
